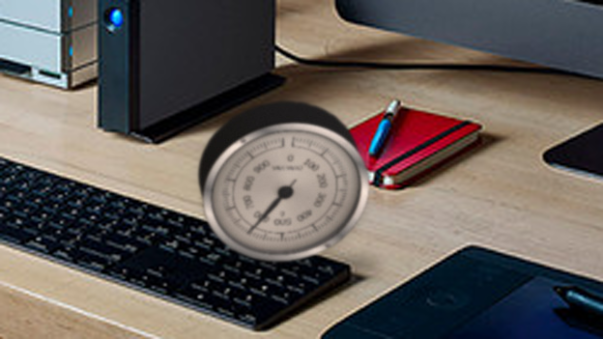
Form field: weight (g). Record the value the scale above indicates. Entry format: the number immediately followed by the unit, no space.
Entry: 600g
